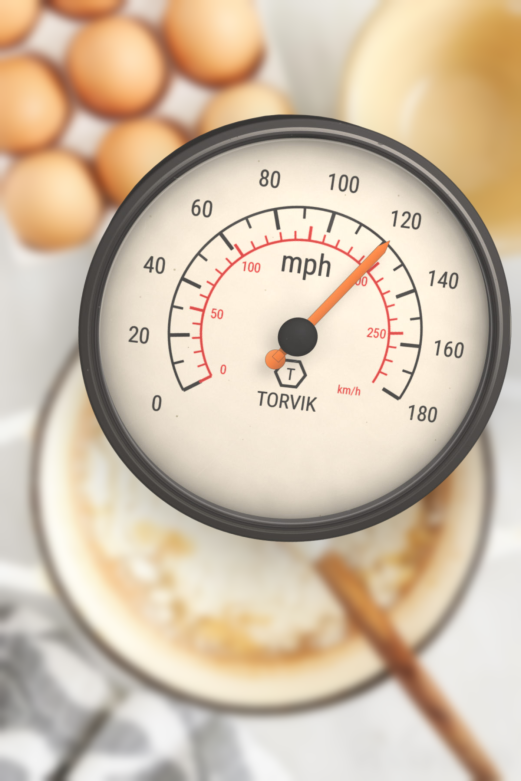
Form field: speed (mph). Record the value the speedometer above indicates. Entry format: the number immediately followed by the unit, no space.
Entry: 120mph
